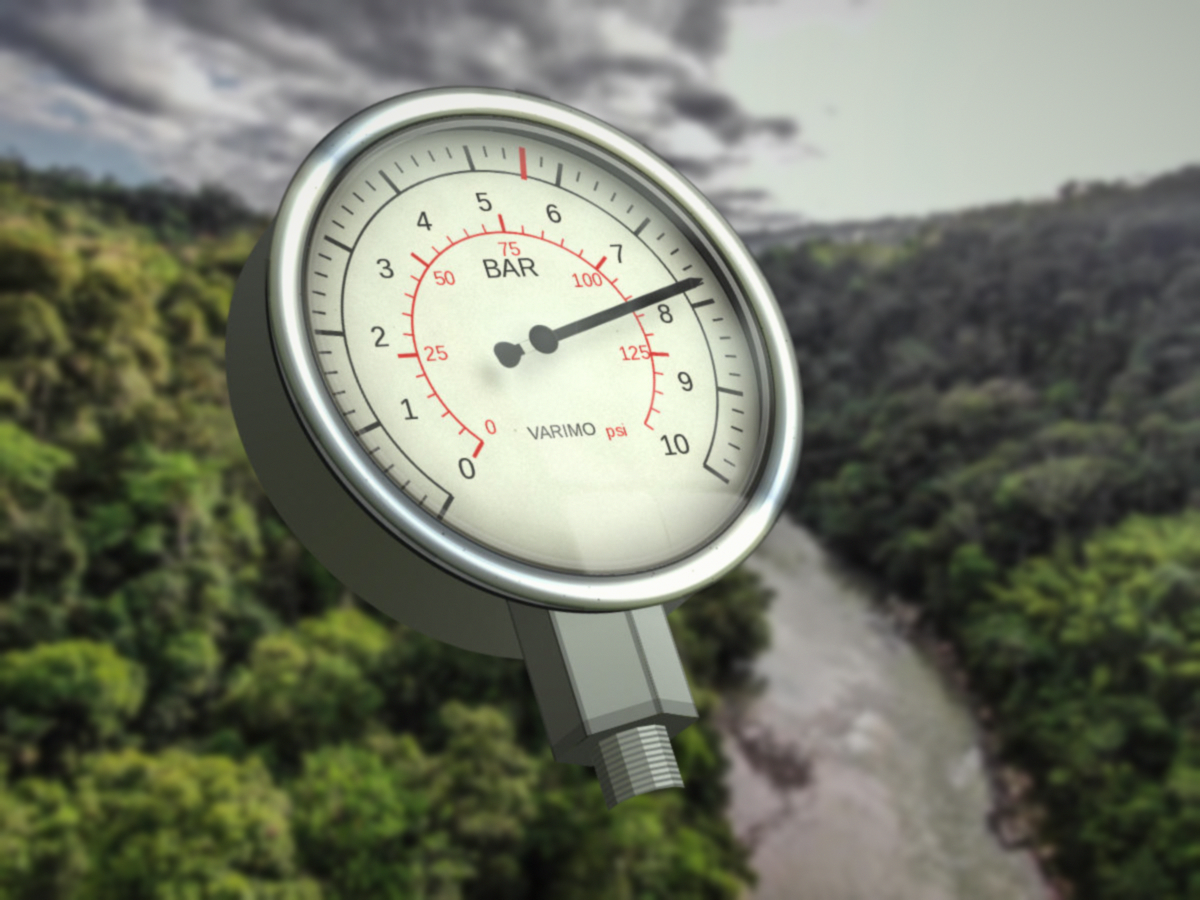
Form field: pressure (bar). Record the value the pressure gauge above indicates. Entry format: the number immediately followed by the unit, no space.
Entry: 7.8bar
